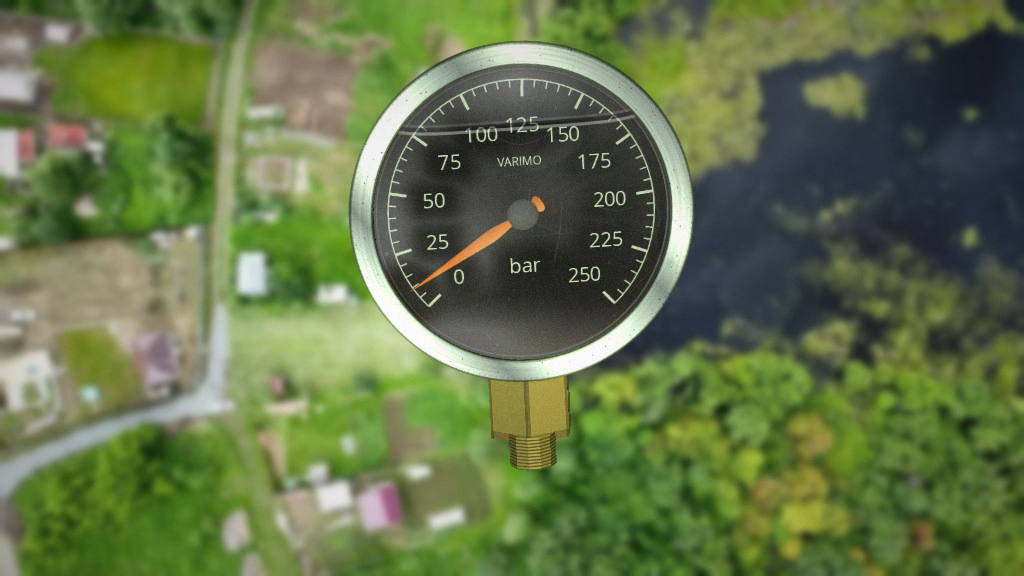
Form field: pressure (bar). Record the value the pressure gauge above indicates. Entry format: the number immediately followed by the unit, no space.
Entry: 10bar
